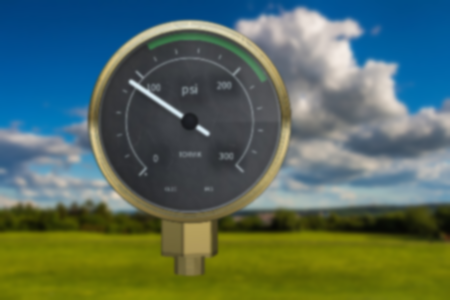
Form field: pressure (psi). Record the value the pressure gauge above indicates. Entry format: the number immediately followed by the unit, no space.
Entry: 90psi
